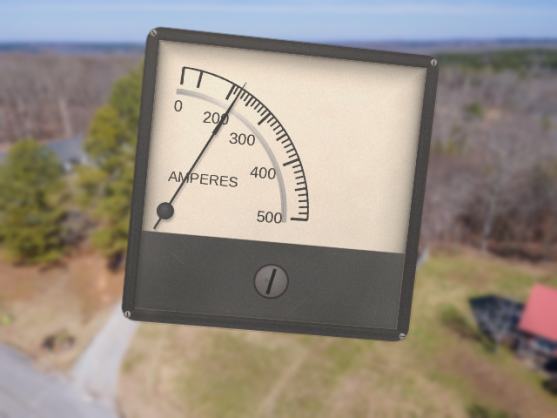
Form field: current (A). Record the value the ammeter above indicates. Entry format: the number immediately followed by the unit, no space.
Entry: 220A
